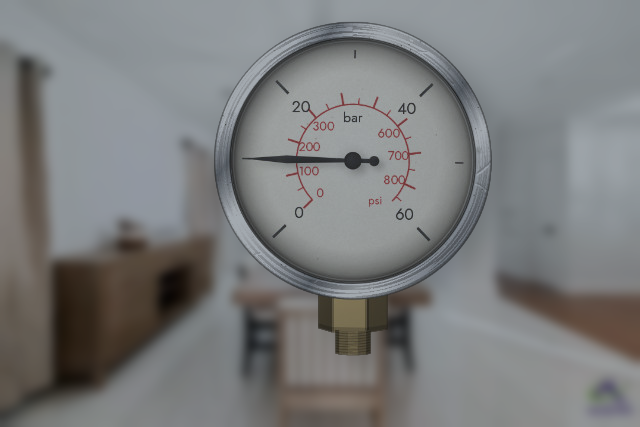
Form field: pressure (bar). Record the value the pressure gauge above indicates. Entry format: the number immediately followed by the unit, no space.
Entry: 10bar
